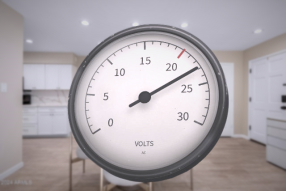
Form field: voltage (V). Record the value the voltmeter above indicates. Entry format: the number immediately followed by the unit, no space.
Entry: 23V
